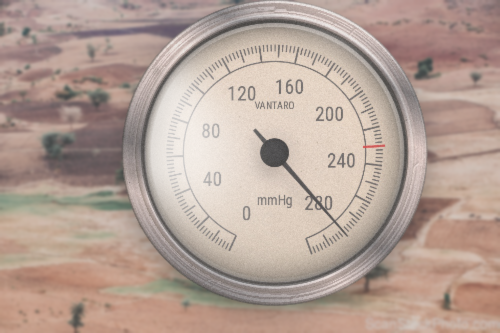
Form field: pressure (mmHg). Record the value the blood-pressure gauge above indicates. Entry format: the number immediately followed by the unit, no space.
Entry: 280mmHg
